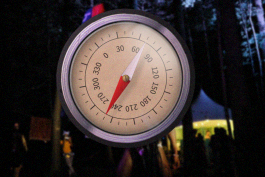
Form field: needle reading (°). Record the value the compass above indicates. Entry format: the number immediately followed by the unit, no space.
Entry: 250°
